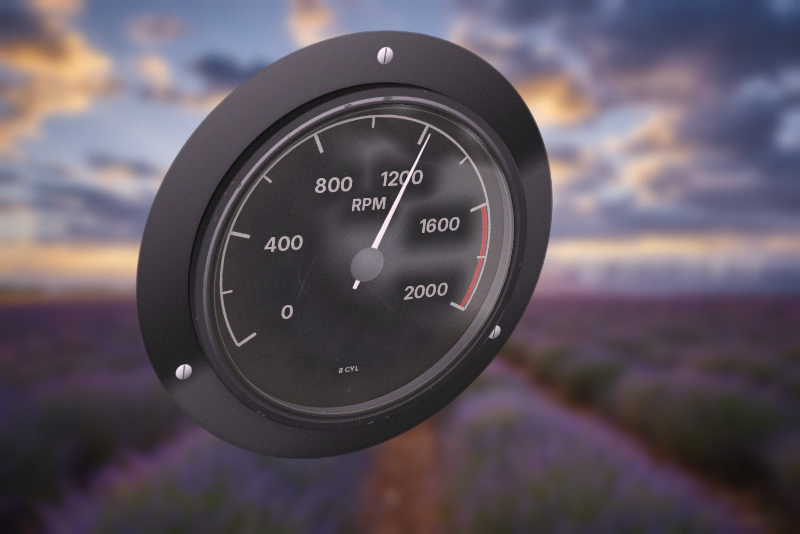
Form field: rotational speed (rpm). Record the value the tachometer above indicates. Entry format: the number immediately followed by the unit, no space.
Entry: 1200rpm
